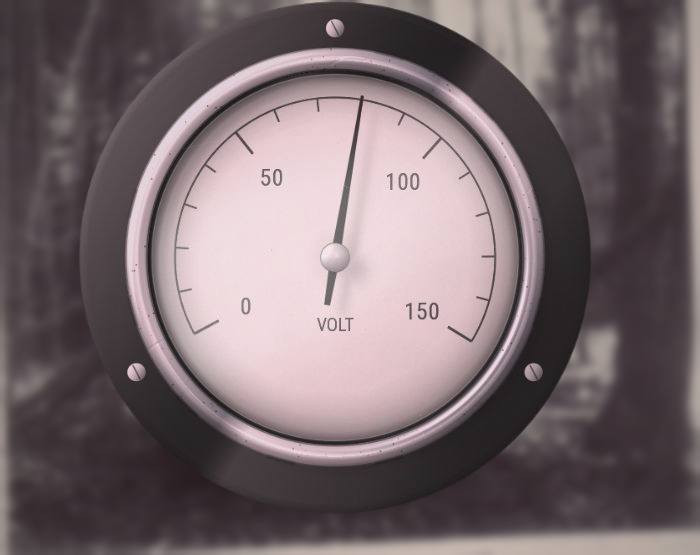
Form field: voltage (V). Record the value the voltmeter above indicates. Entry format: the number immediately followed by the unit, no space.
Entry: 80V
